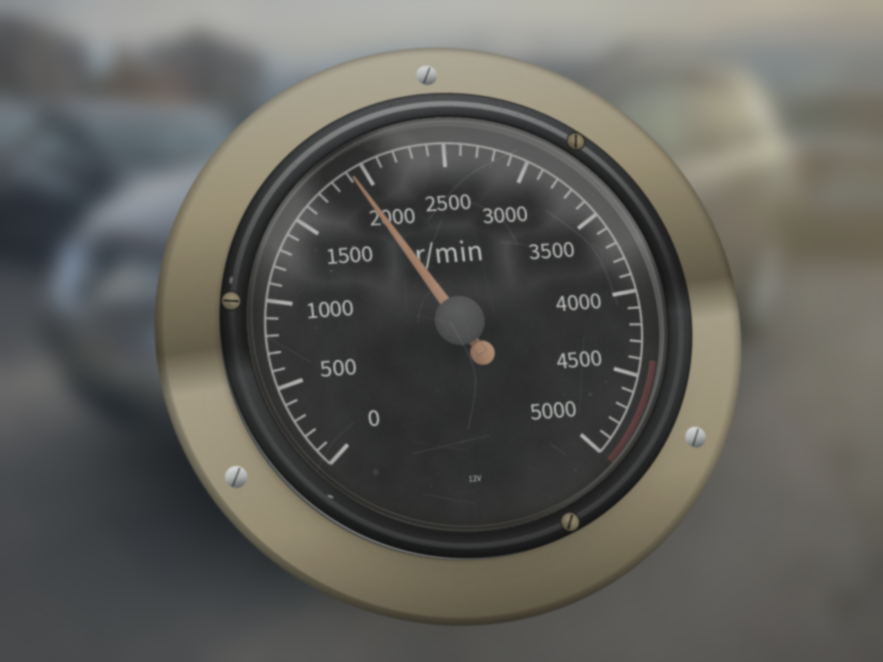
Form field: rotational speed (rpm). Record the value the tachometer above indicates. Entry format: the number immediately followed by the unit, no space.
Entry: 1900rpm
